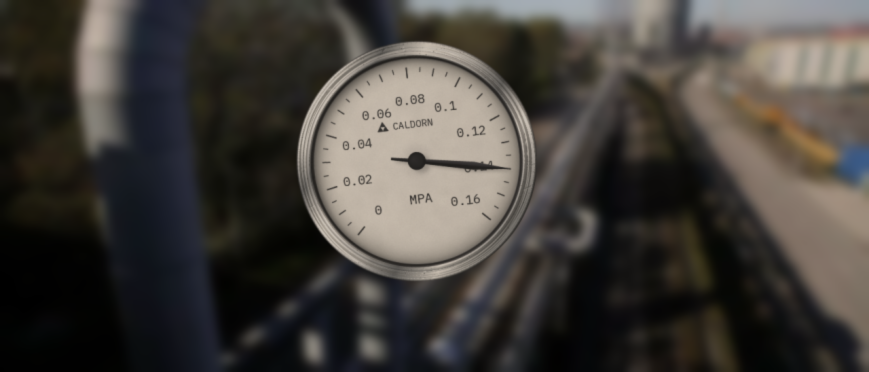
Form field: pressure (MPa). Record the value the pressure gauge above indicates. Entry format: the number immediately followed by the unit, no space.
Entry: 0.14MPa
